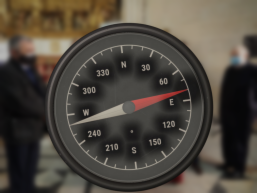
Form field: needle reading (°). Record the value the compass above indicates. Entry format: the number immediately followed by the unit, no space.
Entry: 80°
